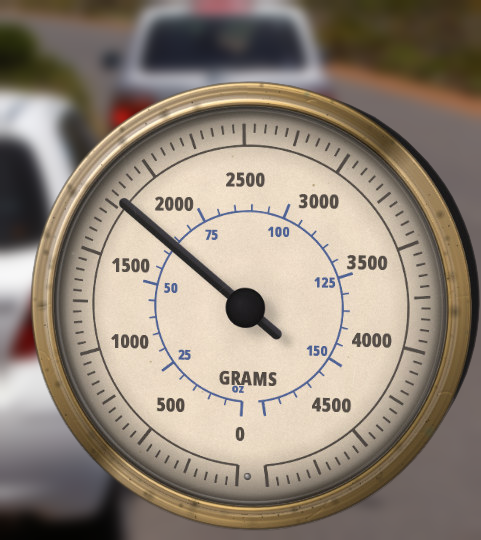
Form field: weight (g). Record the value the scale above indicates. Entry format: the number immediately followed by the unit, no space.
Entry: 1800g
